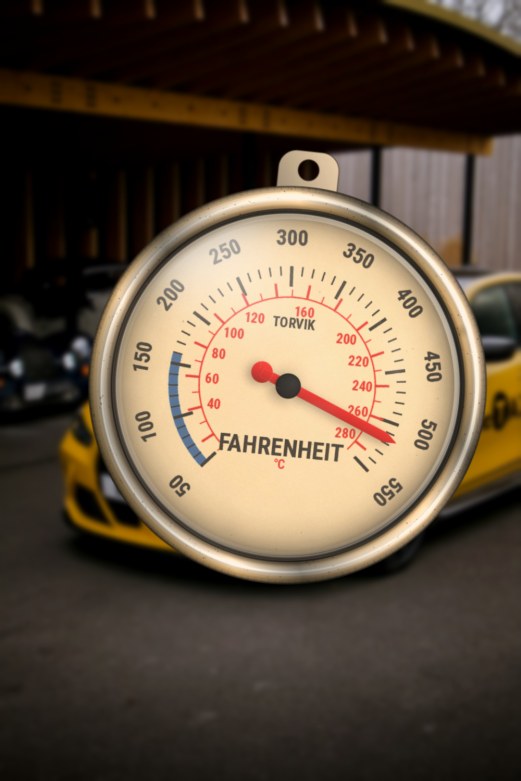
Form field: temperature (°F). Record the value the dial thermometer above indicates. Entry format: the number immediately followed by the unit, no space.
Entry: 515°F
